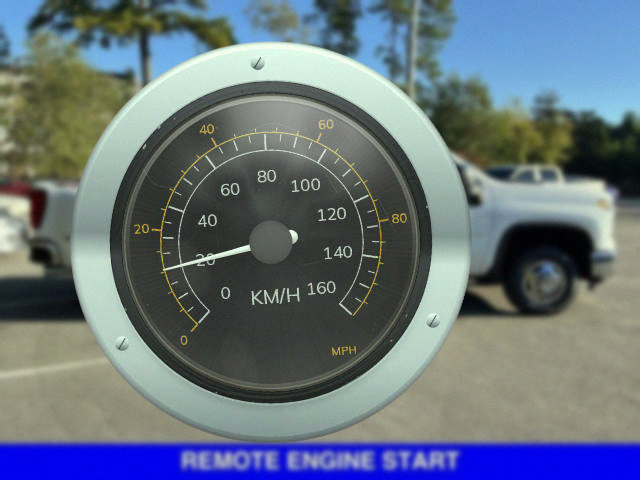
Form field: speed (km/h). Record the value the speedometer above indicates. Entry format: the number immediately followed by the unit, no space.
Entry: 20km/h
